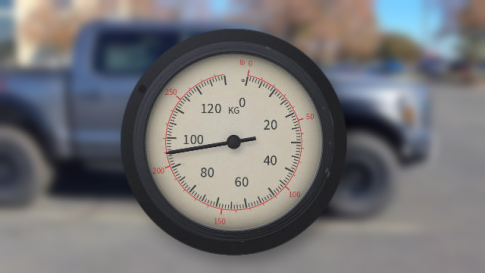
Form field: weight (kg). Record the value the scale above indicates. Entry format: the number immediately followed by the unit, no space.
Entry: 95kg
